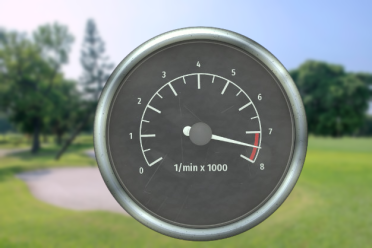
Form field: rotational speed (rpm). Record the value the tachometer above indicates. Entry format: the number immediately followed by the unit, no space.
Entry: 7500rpm
